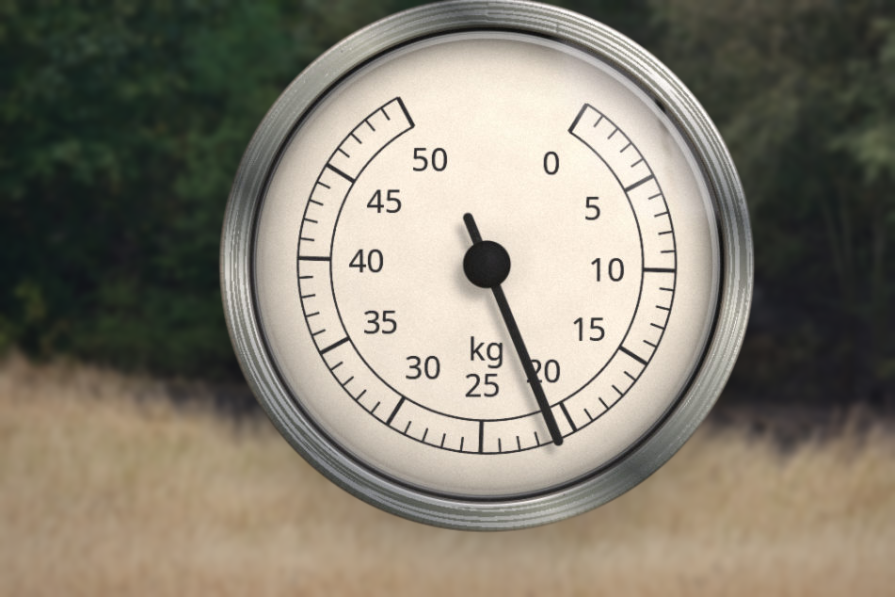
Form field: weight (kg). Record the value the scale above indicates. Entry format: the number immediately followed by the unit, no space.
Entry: 21kg
